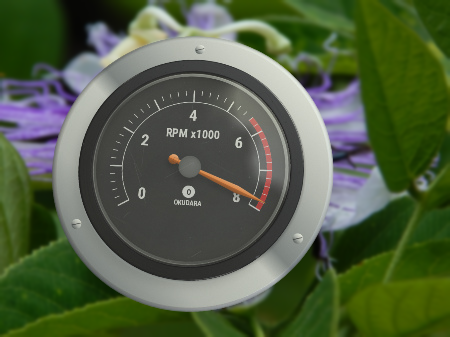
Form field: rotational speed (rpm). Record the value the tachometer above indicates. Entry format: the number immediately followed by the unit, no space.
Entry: 7800rpm
